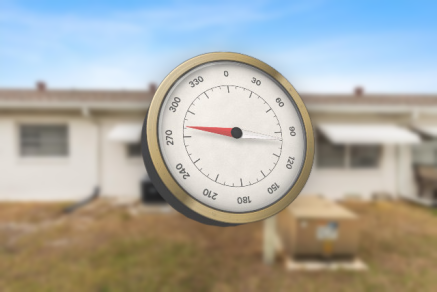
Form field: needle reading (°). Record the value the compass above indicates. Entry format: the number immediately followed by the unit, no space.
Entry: 280°
